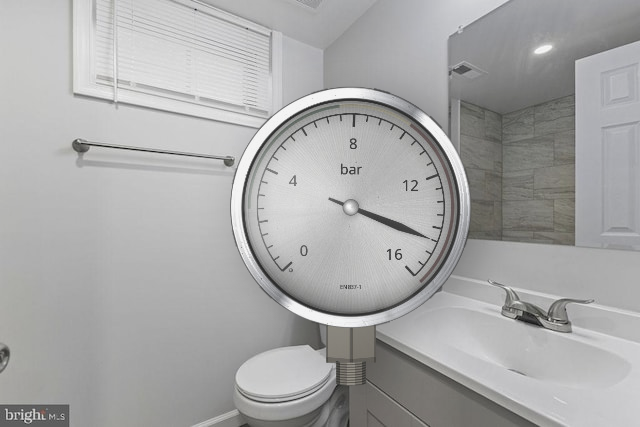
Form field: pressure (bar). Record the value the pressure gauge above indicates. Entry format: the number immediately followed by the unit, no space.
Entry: 14.5bar
